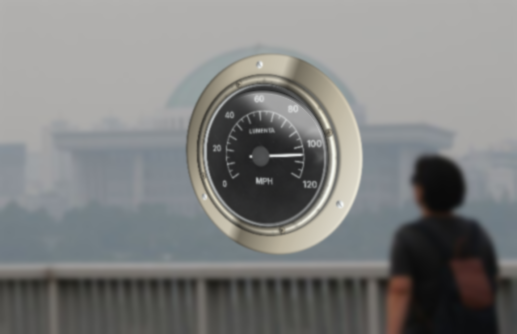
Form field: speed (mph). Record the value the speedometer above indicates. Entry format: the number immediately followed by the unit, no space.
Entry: 105mph
